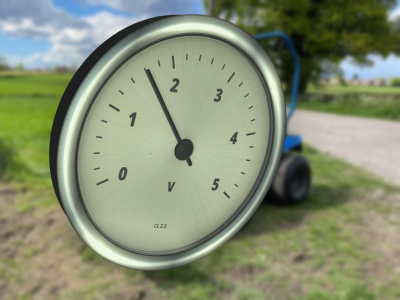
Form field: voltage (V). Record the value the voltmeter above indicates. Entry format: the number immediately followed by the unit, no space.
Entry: 1.6V
